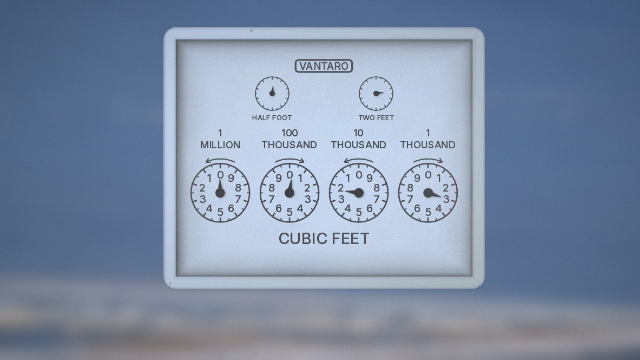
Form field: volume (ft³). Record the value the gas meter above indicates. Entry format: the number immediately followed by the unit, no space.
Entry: 2300ft³
